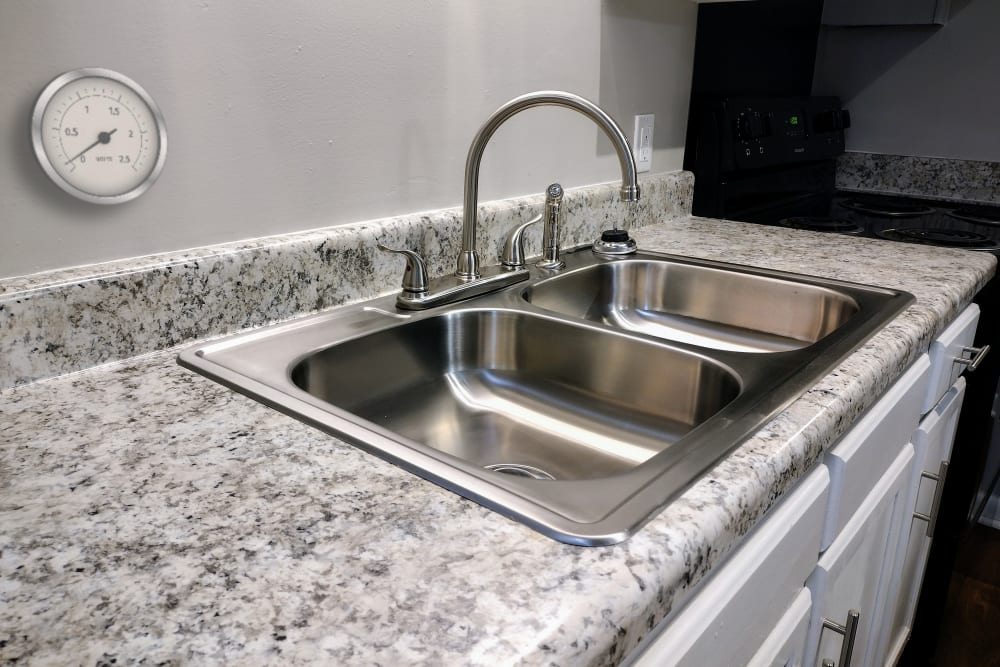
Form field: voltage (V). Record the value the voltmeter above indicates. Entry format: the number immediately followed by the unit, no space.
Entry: 0.1V
